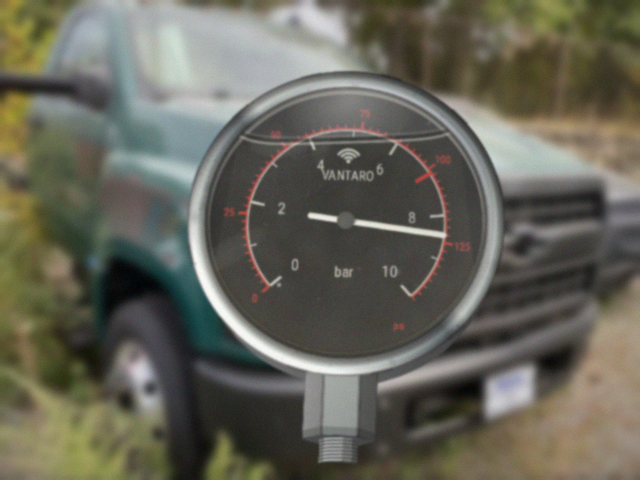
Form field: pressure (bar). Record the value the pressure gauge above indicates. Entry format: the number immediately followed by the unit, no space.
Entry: 8.5bar
